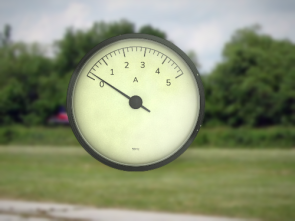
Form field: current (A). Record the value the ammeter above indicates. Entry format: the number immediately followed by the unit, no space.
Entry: 0.2A
